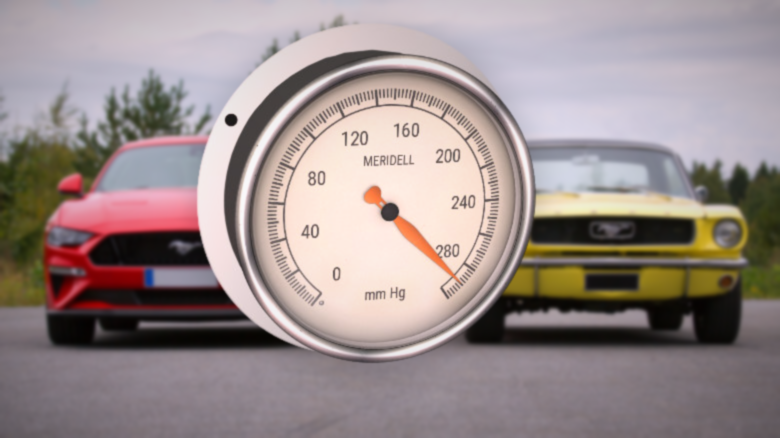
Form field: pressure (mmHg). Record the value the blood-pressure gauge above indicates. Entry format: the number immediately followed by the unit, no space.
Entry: 290mmHg
